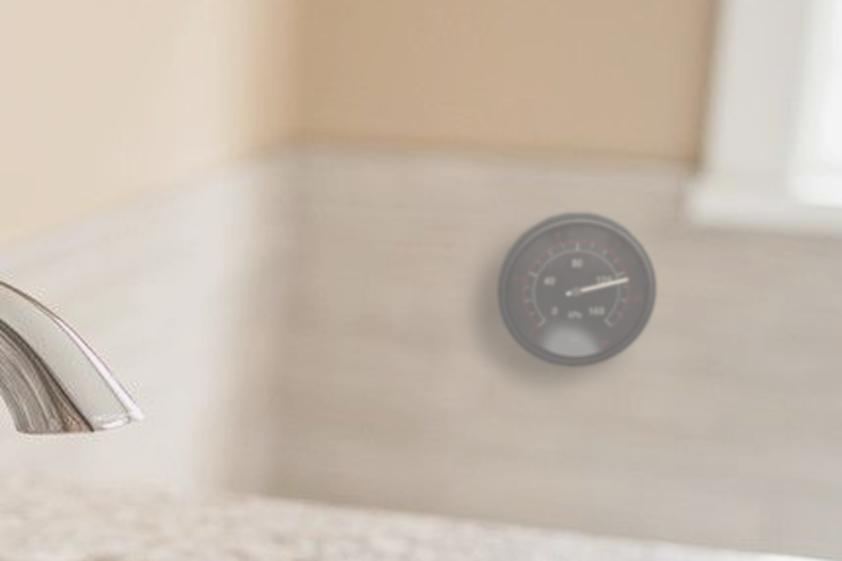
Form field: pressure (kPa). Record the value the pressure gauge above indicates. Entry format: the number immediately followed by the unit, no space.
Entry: 125kPa
